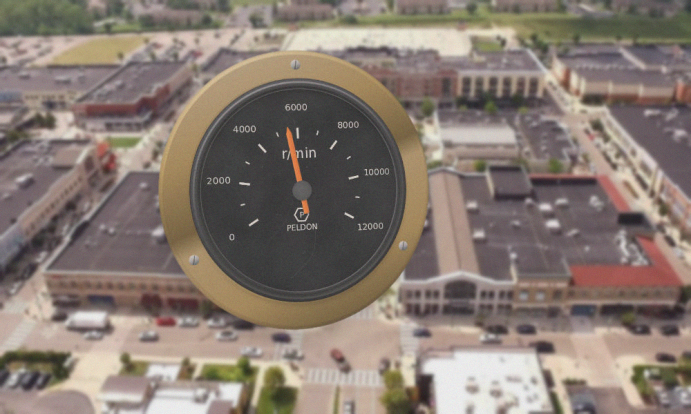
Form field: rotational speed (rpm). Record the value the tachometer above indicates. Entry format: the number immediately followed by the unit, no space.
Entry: 5500rpm
